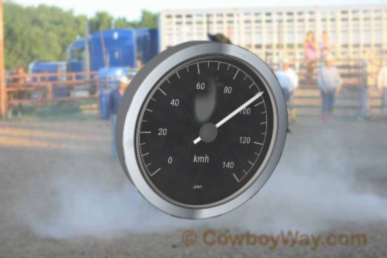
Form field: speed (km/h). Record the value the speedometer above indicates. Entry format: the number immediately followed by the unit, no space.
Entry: 95km/h
